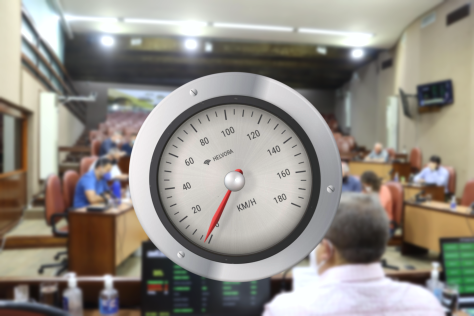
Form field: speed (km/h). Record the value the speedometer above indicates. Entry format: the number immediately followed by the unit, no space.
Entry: 2.5km/h
